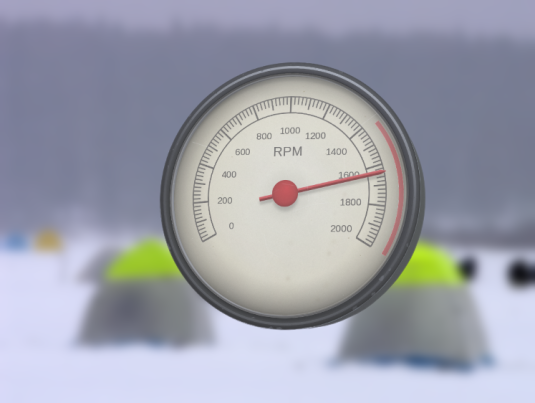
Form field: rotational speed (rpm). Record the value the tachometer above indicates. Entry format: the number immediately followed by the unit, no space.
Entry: 1640rpm
